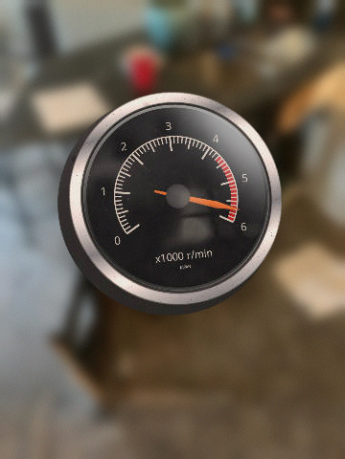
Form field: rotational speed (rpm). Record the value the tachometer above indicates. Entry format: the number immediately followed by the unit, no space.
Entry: 5700rpm
